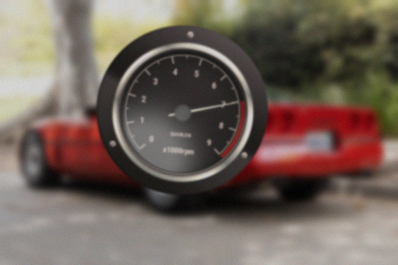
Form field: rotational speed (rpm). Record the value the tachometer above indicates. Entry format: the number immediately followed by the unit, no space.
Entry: 7000rpm
